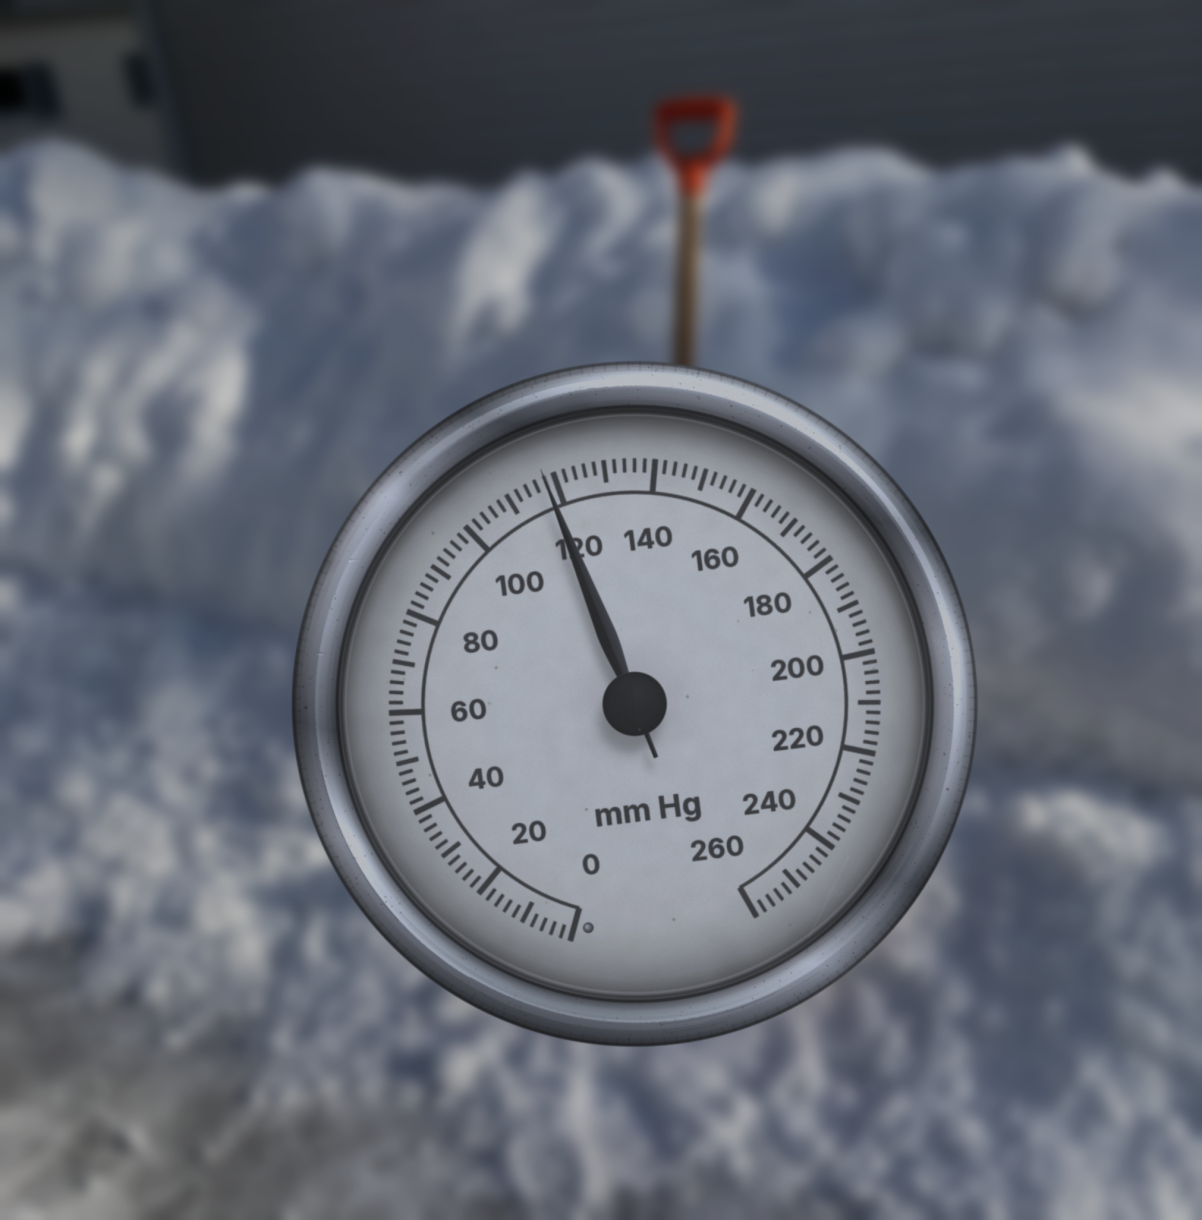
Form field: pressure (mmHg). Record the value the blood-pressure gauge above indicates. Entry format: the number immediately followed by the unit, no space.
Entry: 118mmHg
